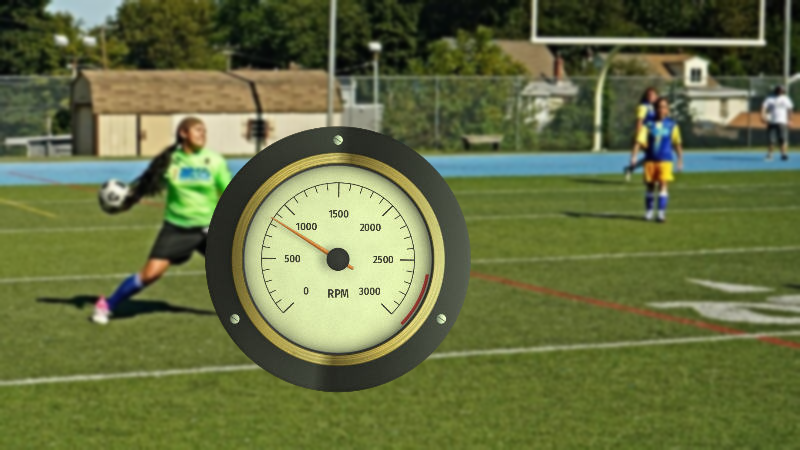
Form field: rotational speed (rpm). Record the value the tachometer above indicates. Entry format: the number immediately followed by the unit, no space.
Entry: 850rpm
